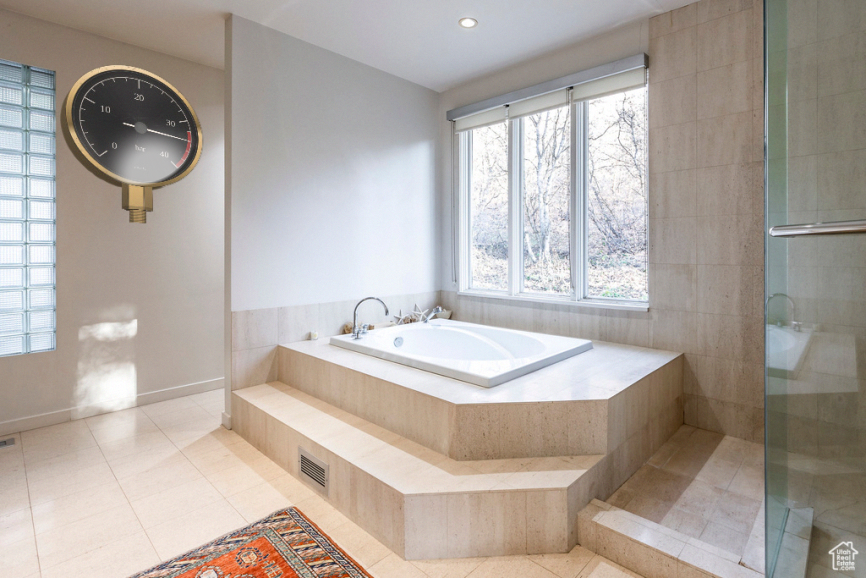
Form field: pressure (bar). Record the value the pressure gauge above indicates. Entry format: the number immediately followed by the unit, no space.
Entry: 34bar
